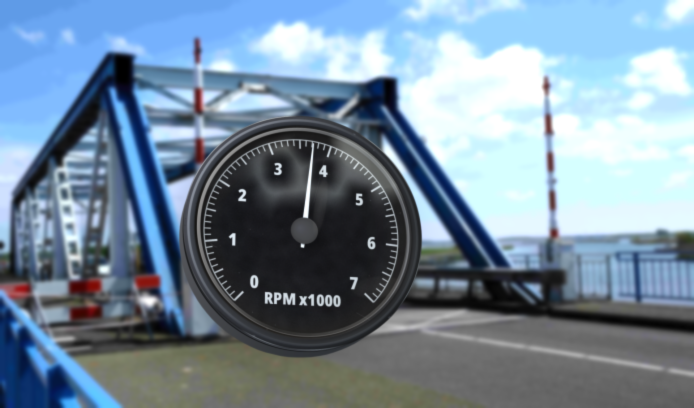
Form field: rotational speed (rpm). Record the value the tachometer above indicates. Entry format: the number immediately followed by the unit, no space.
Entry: 3700rpm
